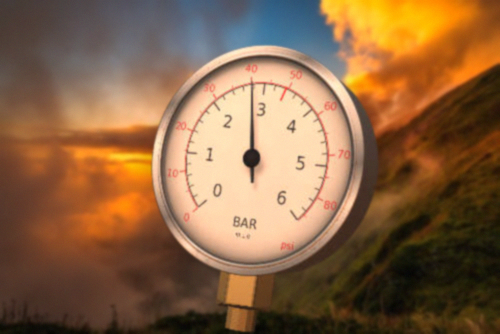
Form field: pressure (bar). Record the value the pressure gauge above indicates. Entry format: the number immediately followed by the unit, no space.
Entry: 2.8bar
